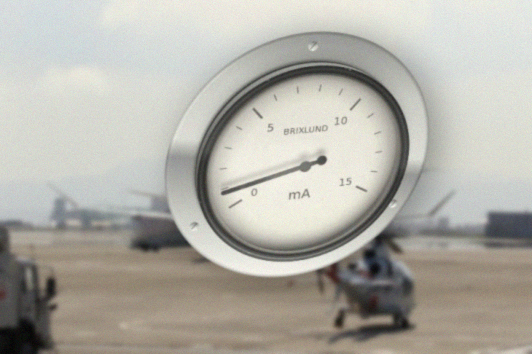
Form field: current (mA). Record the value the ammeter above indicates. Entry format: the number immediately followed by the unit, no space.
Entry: 1mA
